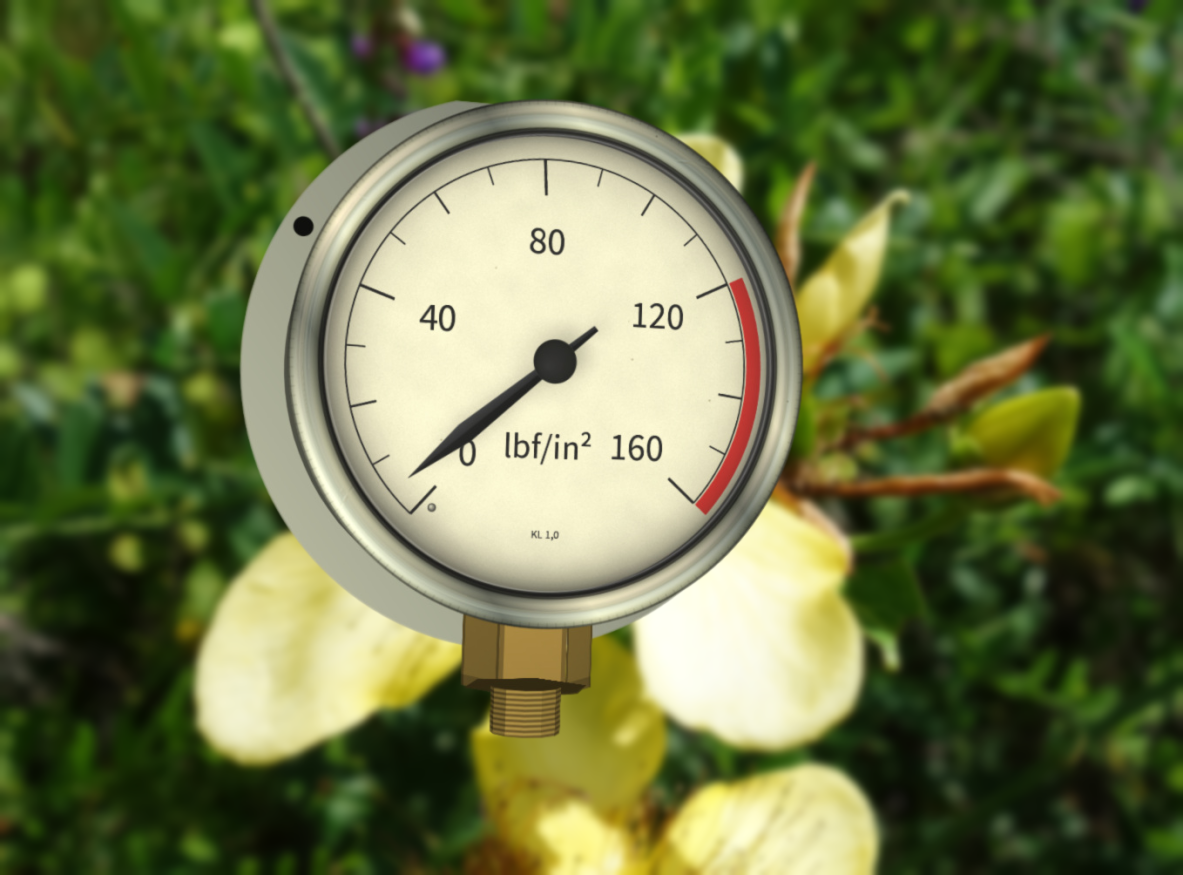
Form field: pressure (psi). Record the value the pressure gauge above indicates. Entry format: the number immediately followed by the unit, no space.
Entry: 5psi
